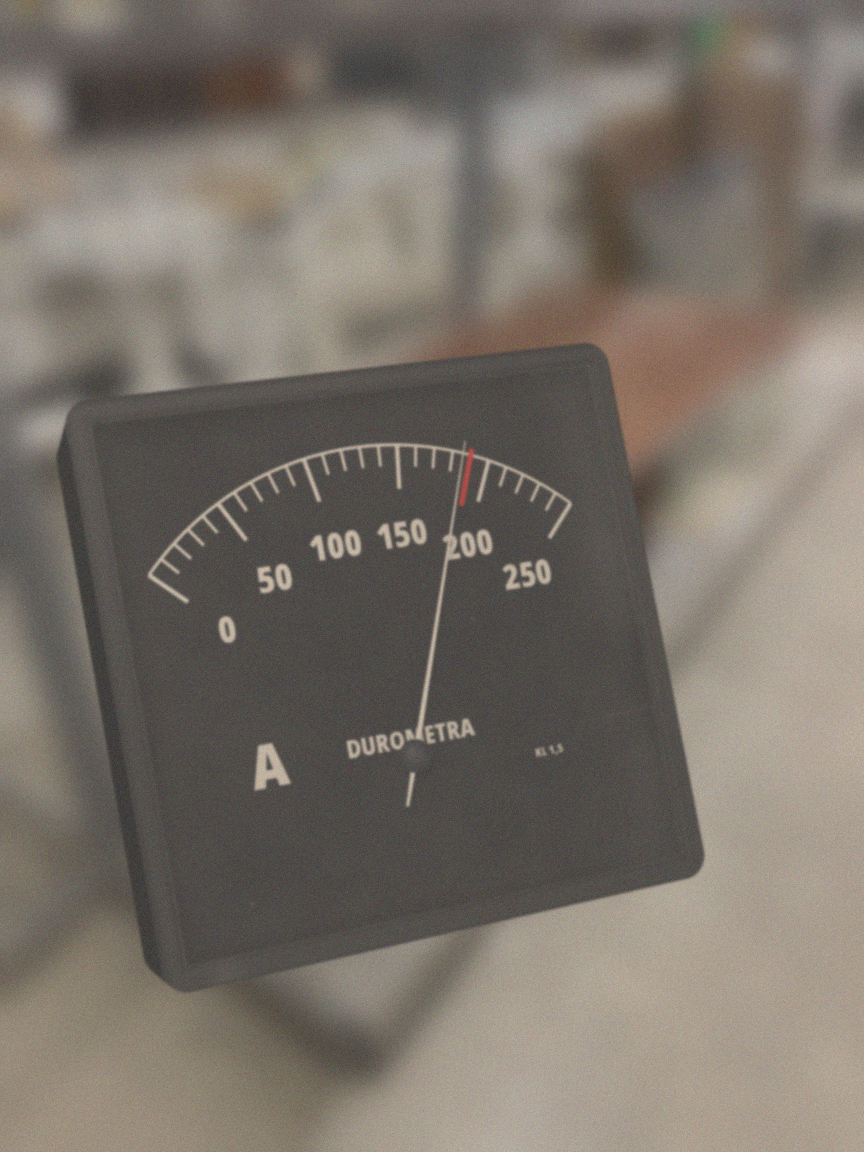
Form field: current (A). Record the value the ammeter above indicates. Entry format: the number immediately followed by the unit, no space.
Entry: 185A
